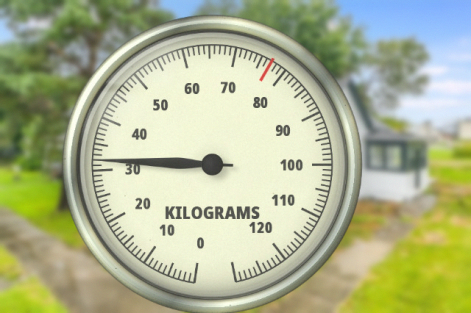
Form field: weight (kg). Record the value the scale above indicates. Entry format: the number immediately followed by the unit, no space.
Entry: 32kg
